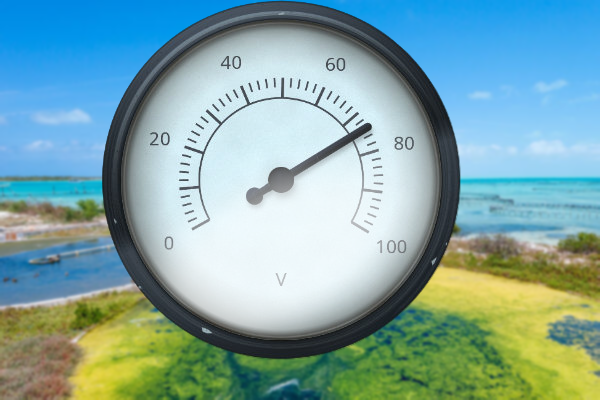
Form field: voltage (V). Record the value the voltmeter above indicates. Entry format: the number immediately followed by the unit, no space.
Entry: 74V
